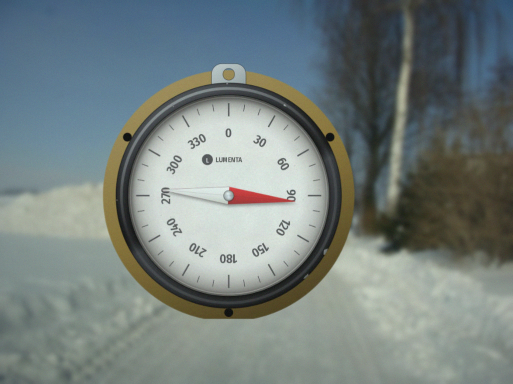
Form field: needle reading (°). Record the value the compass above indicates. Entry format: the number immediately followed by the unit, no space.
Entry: 95°
